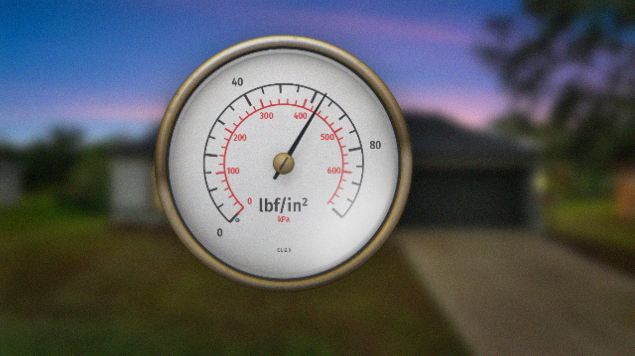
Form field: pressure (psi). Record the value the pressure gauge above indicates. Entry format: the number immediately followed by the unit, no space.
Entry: 62.5psi
